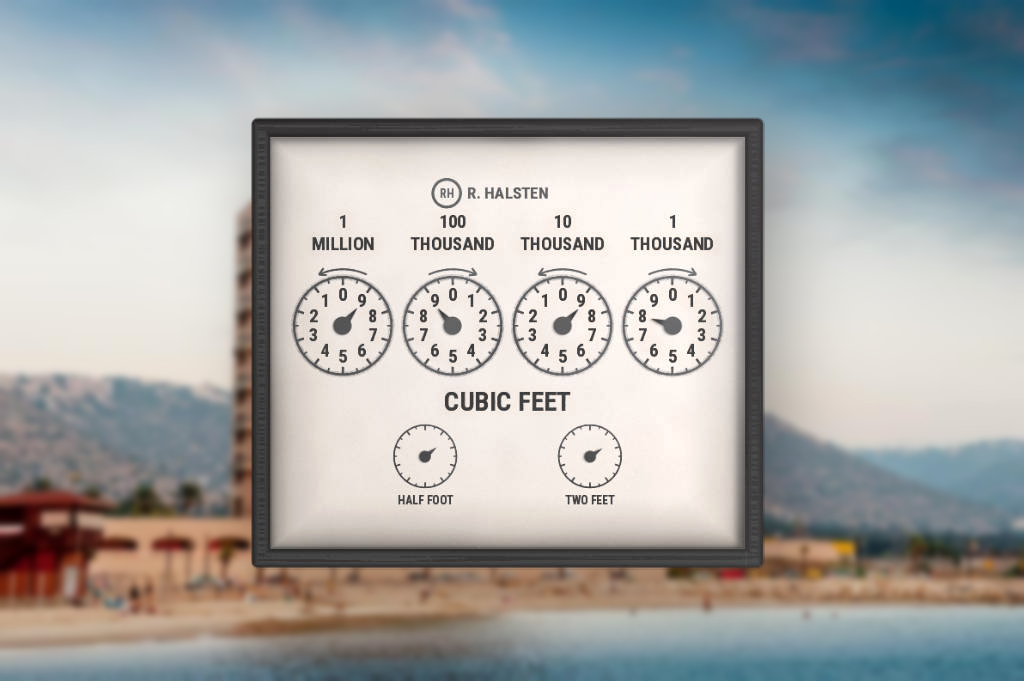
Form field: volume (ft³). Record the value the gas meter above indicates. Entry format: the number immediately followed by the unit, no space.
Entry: 888800ft³
